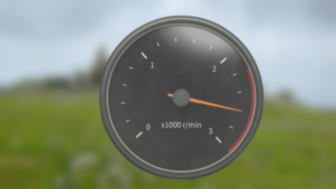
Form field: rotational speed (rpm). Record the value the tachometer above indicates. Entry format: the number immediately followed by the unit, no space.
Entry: 2600rpm
